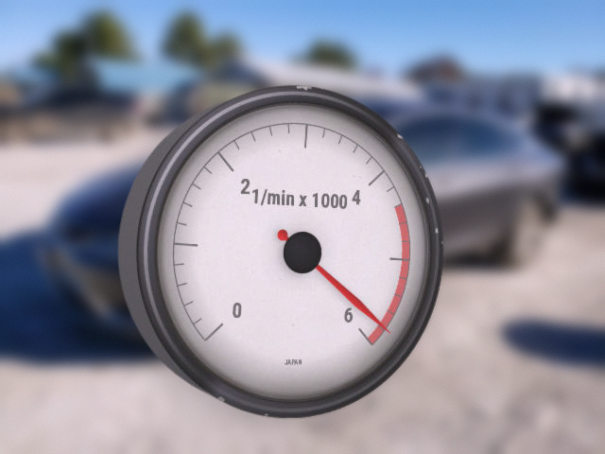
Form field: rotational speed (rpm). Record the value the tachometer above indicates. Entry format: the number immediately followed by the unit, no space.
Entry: 5800rpm
